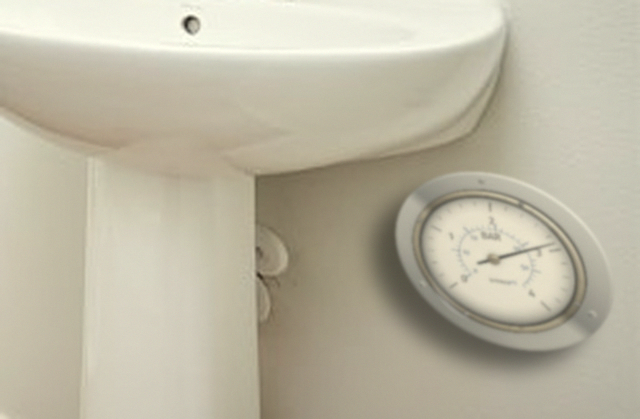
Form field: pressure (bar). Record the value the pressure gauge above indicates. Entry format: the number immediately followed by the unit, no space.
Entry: 2.9bar
